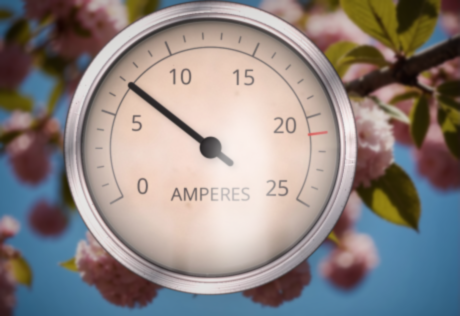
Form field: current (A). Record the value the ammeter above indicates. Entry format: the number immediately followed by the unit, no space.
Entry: 7A
